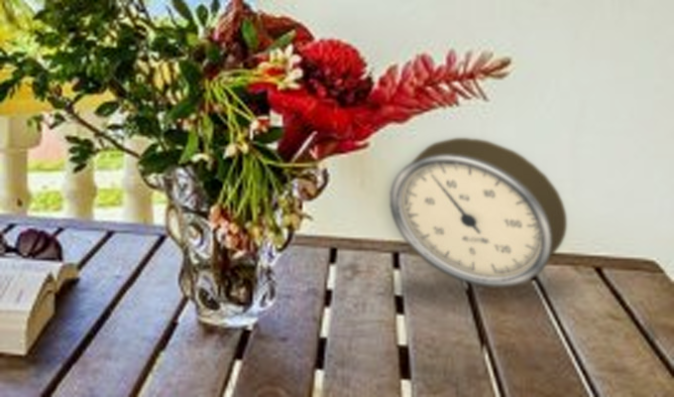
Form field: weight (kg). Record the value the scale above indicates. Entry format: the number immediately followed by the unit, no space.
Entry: 55kg
